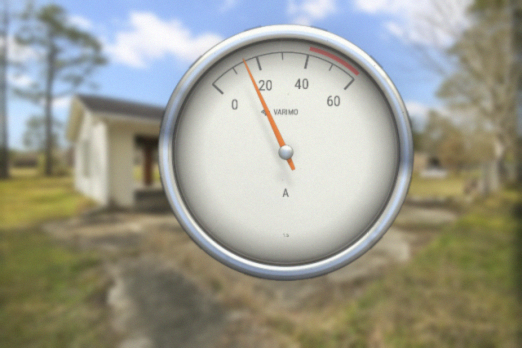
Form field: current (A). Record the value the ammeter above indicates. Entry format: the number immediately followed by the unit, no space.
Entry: 15A
